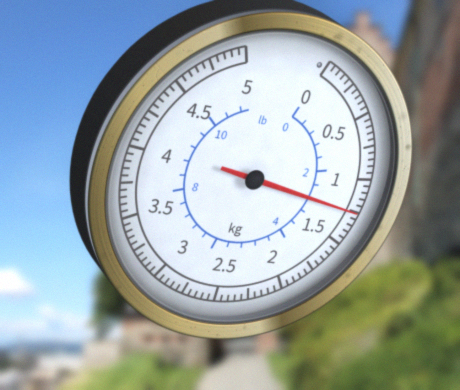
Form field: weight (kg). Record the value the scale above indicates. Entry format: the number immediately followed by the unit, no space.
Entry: 1.25kg
